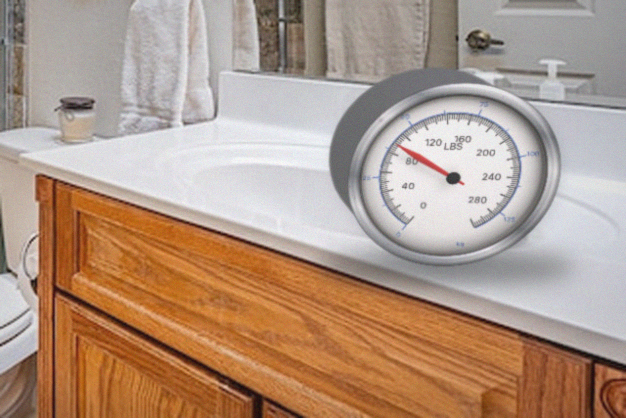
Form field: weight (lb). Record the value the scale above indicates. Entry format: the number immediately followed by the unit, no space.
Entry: 90lb
